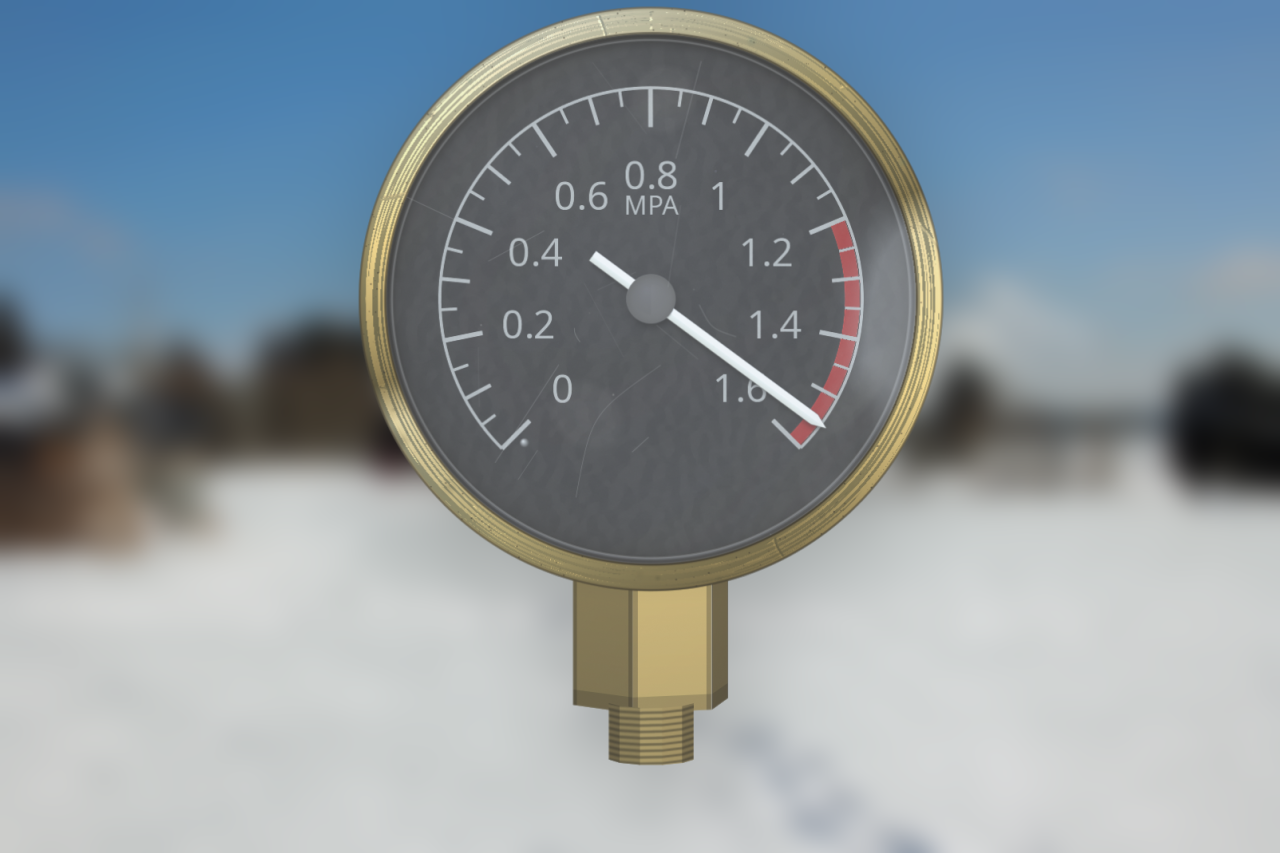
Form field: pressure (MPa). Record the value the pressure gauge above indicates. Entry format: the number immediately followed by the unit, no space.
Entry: 1.55MPa
